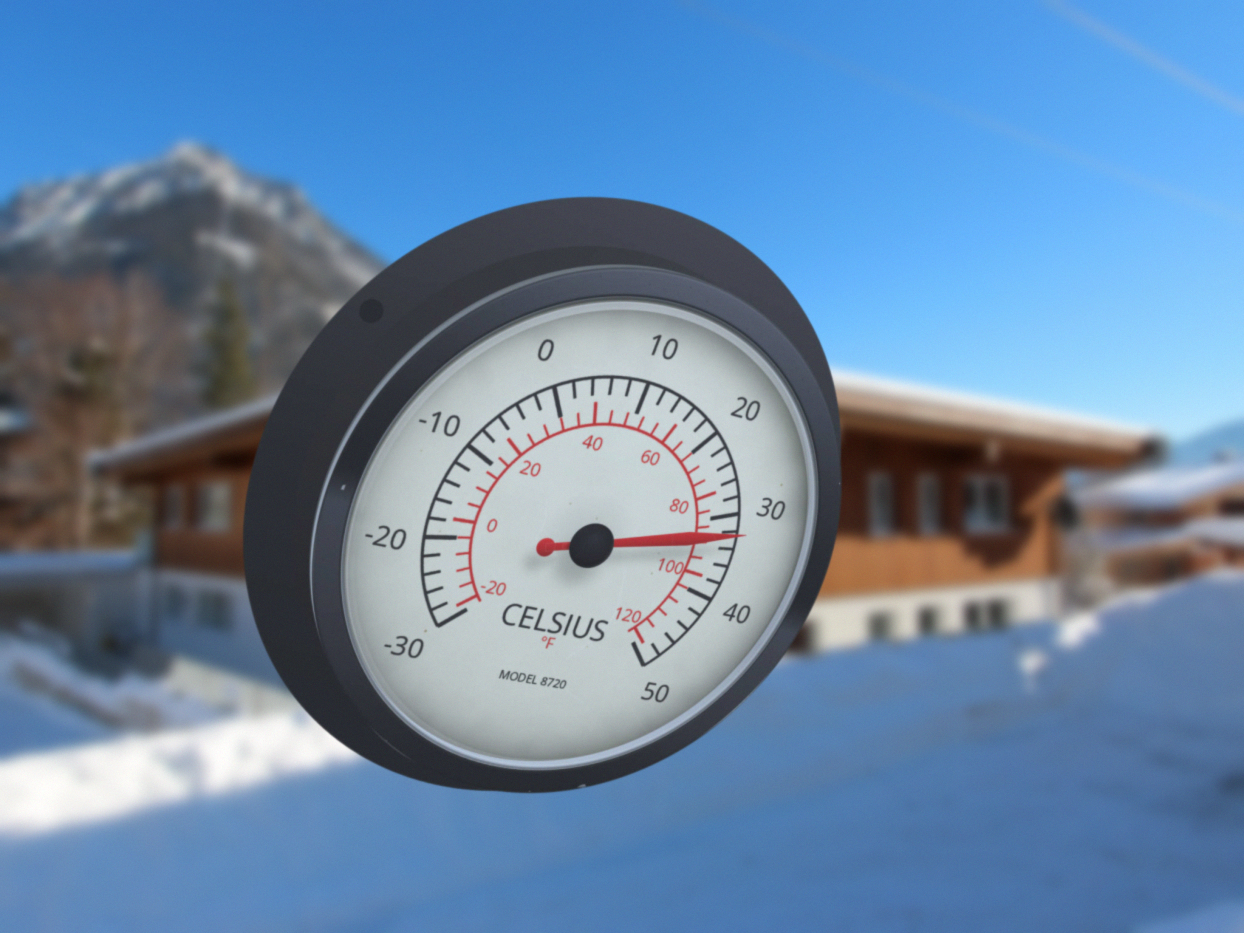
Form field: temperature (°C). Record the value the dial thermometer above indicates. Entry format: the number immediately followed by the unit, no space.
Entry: 32°C
